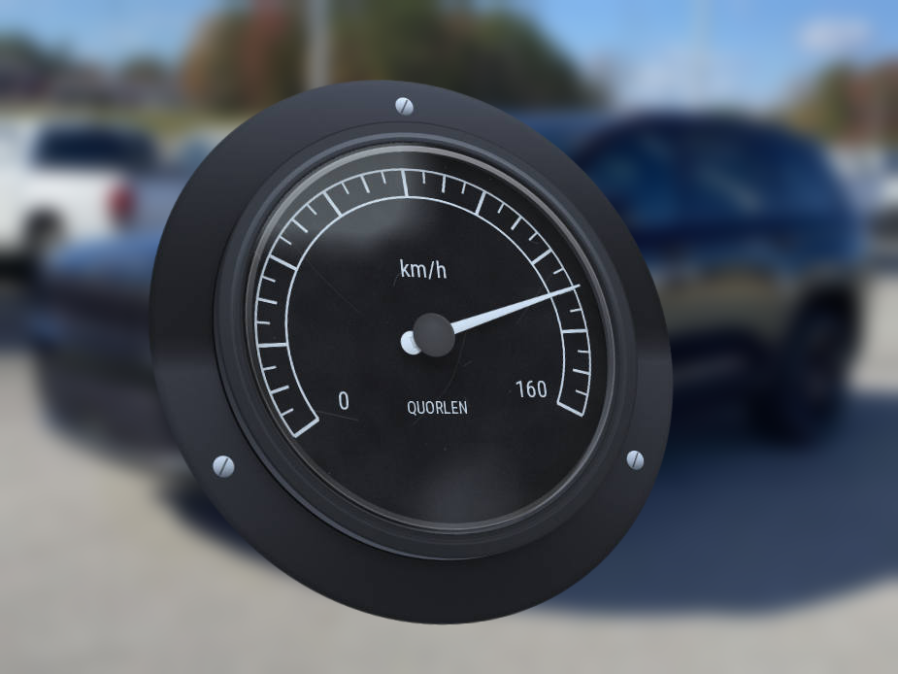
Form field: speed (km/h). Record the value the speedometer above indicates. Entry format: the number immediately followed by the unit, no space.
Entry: 130km/h
